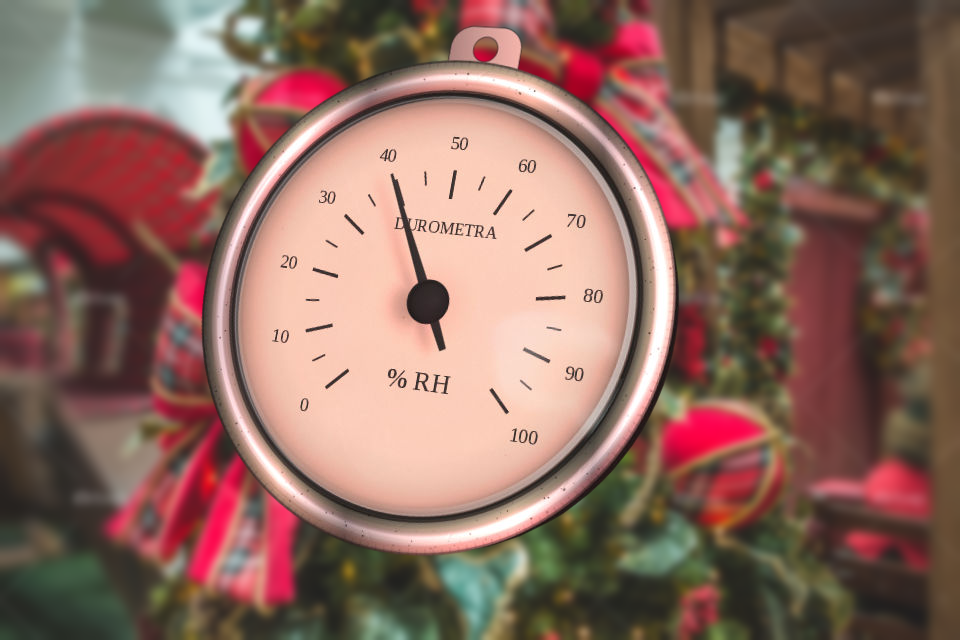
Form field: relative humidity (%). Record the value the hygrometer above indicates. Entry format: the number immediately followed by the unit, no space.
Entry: 40%
